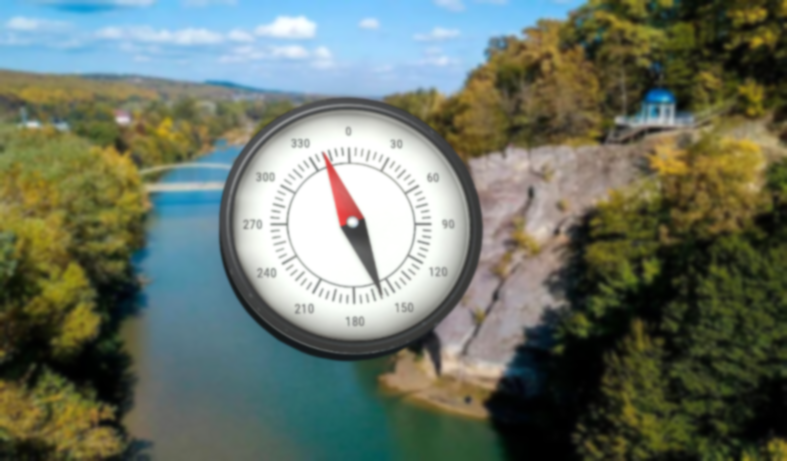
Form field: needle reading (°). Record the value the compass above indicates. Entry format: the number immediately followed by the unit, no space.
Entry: 340°
